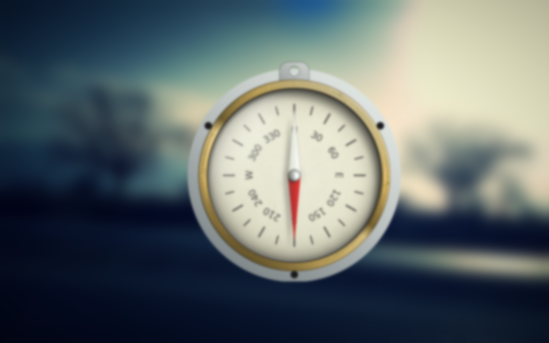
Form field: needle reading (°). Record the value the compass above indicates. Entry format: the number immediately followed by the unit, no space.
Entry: 180°
